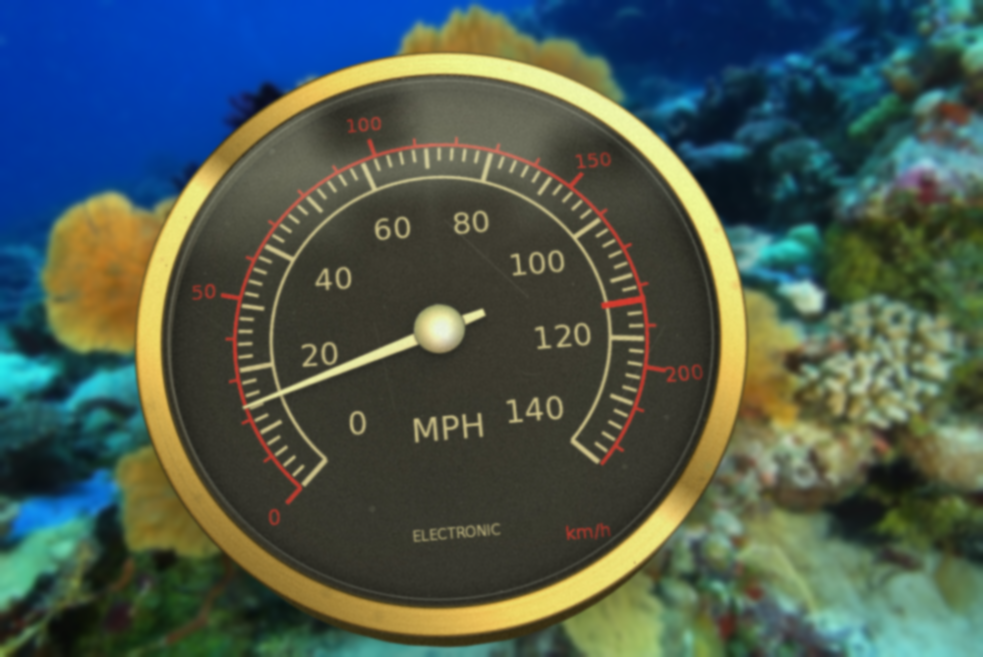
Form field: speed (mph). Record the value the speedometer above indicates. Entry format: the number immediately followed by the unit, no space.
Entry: 14mph
